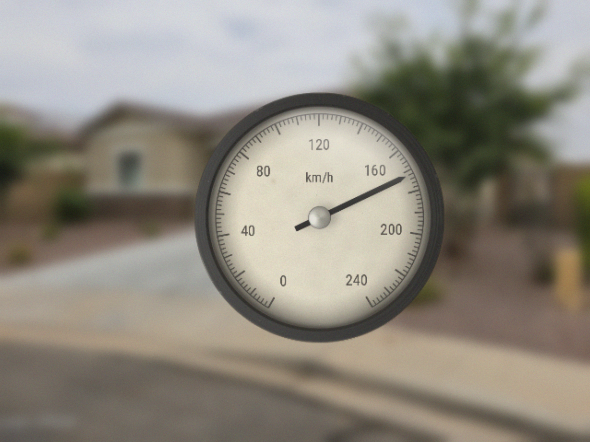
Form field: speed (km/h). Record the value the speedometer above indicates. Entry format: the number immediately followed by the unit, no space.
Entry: 172km/h
